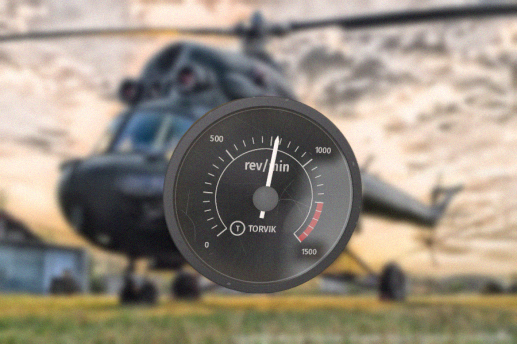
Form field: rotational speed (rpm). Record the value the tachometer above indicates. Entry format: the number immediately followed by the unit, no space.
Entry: 775rpm
